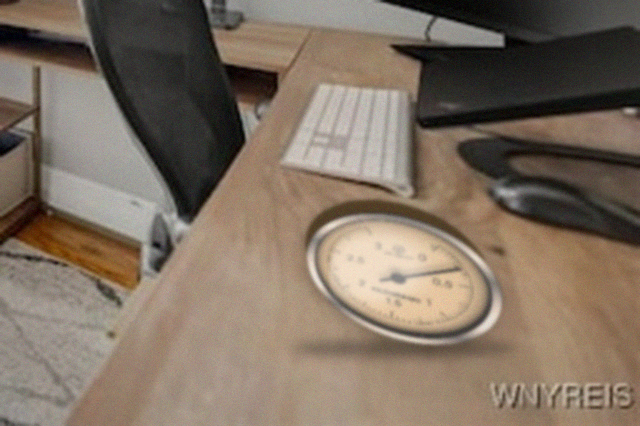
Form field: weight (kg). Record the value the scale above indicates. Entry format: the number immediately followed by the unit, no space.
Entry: 0.25kg
